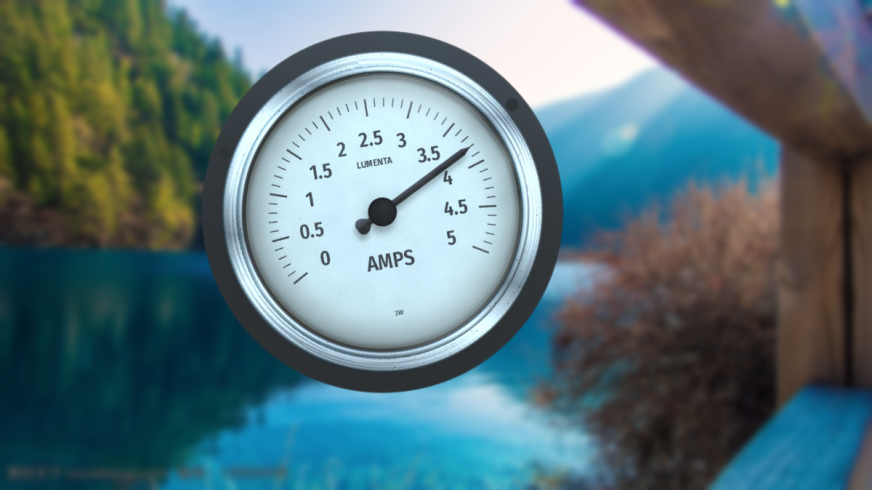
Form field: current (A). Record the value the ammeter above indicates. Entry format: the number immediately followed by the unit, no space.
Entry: 3.8A
